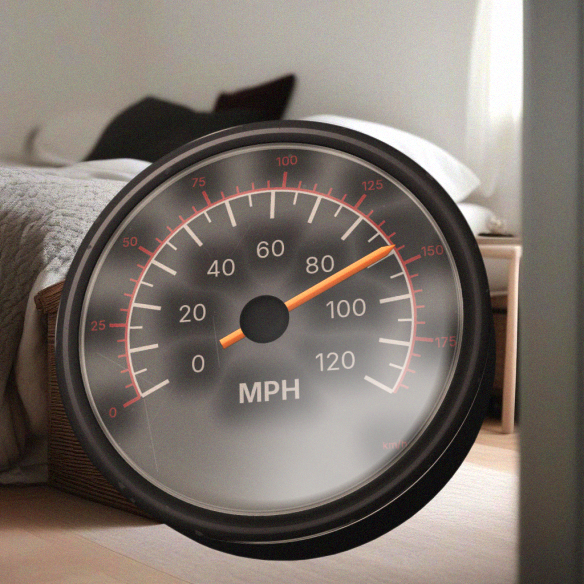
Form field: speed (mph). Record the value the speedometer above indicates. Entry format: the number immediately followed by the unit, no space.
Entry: 90mph
